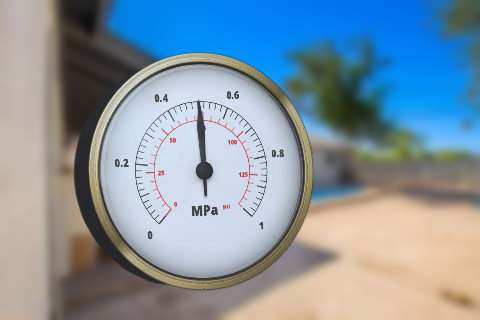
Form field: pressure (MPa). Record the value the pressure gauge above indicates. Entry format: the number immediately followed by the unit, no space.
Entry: 0.5MPa
